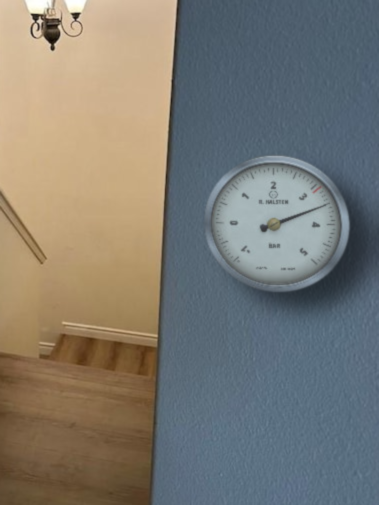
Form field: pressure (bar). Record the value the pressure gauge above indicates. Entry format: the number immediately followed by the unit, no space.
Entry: 3.5bar
